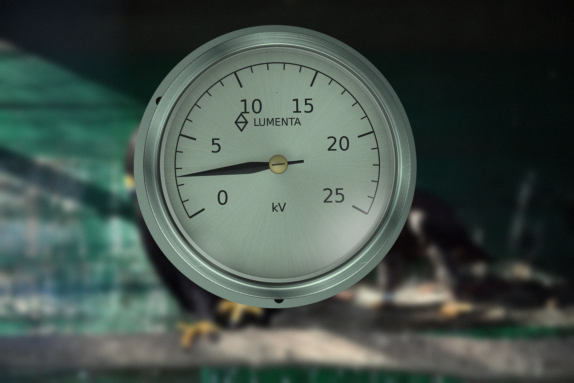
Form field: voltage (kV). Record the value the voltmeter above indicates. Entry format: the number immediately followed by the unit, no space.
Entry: 2.5kV
